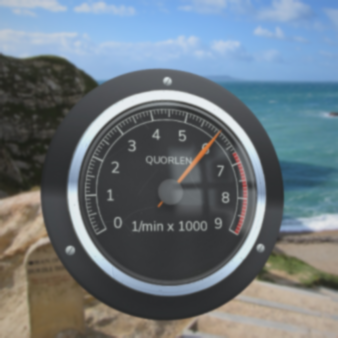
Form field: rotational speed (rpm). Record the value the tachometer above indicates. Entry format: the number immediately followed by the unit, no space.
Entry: 6000rpm
